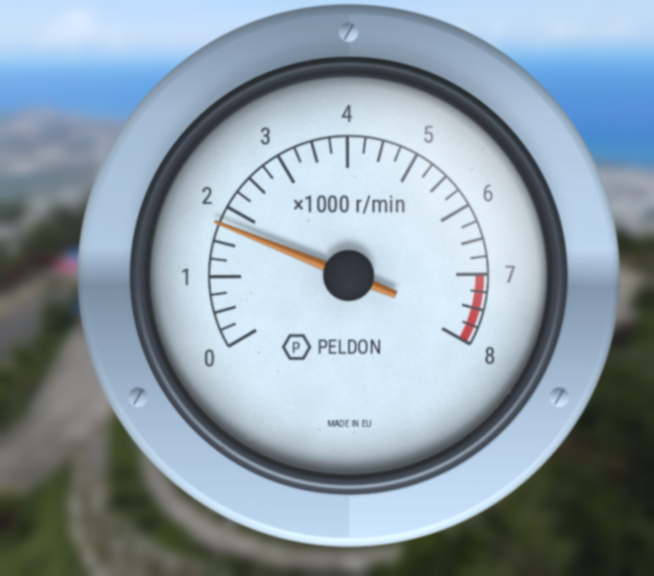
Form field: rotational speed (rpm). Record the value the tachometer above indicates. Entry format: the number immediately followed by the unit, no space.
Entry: 1750rpm
